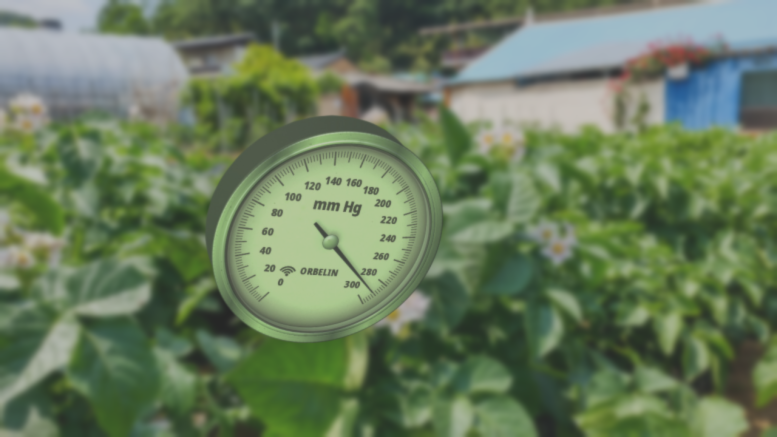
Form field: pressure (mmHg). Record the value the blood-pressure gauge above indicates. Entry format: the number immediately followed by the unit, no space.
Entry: 290mmHg
